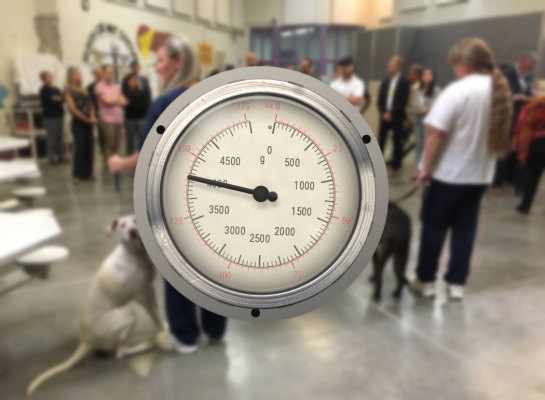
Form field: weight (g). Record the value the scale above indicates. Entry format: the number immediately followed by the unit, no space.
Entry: 4000g
